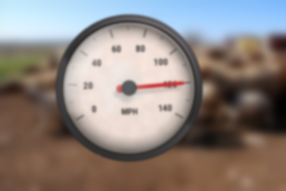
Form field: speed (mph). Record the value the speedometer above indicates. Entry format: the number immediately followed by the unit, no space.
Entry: 120mph
